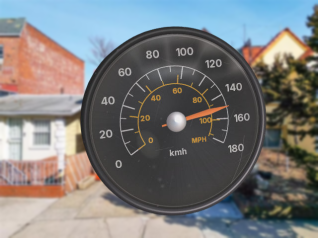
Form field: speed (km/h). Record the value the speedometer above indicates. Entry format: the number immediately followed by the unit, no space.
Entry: 150km/h
